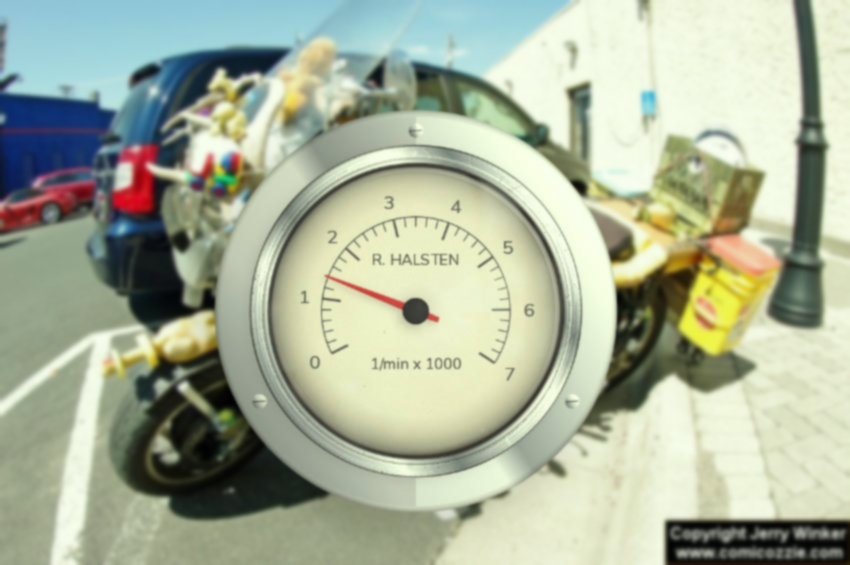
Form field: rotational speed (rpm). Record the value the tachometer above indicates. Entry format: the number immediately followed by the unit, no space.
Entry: 1400rpm
